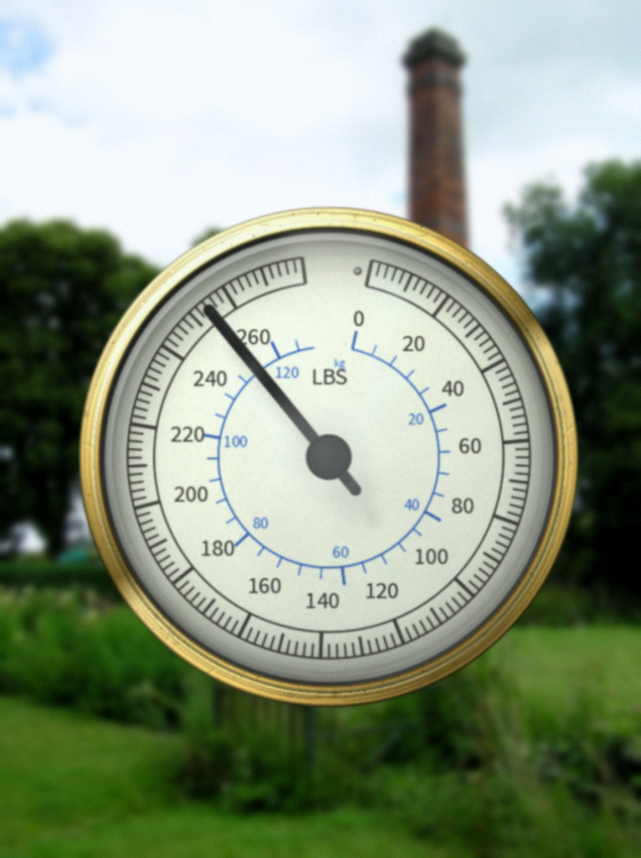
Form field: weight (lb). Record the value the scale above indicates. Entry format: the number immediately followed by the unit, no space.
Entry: 254lb
